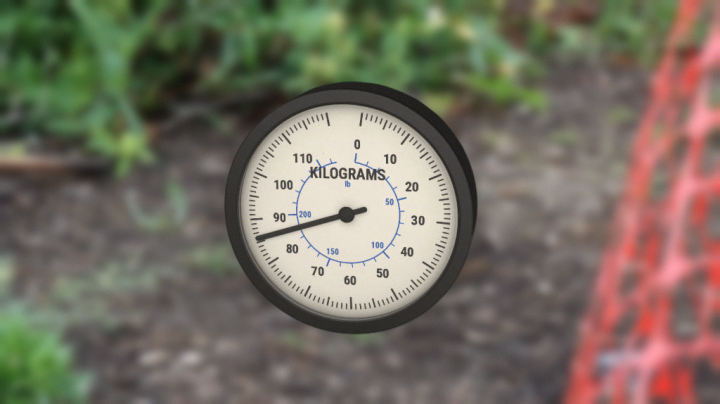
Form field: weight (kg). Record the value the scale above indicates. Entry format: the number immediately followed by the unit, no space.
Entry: 86kg
